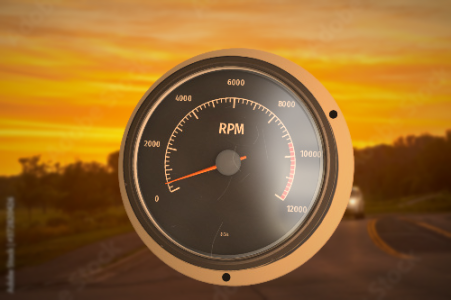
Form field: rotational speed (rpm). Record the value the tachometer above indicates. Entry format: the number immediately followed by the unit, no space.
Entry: 400rpm
